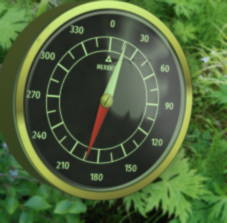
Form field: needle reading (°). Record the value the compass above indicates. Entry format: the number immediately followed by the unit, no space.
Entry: 195°
